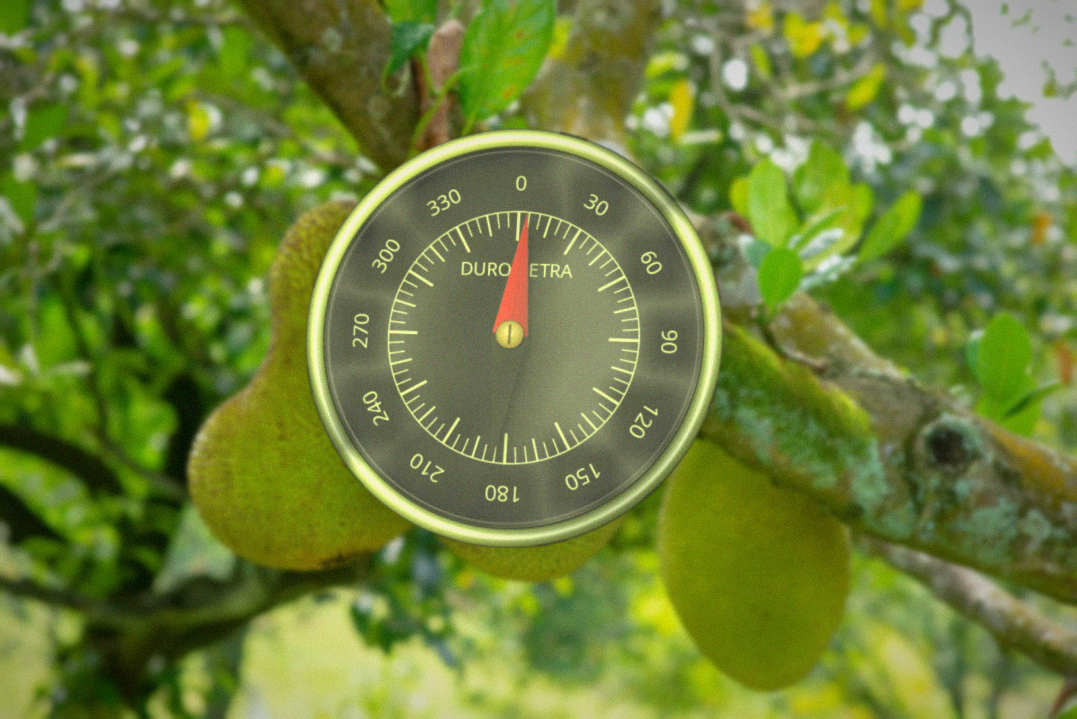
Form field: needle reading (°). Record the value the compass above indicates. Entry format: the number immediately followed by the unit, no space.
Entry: 5°
